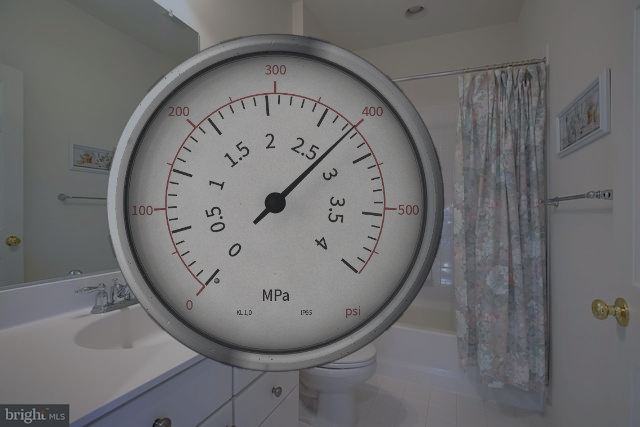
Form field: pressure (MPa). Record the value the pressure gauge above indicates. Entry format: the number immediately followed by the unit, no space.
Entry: 2.75MPa
